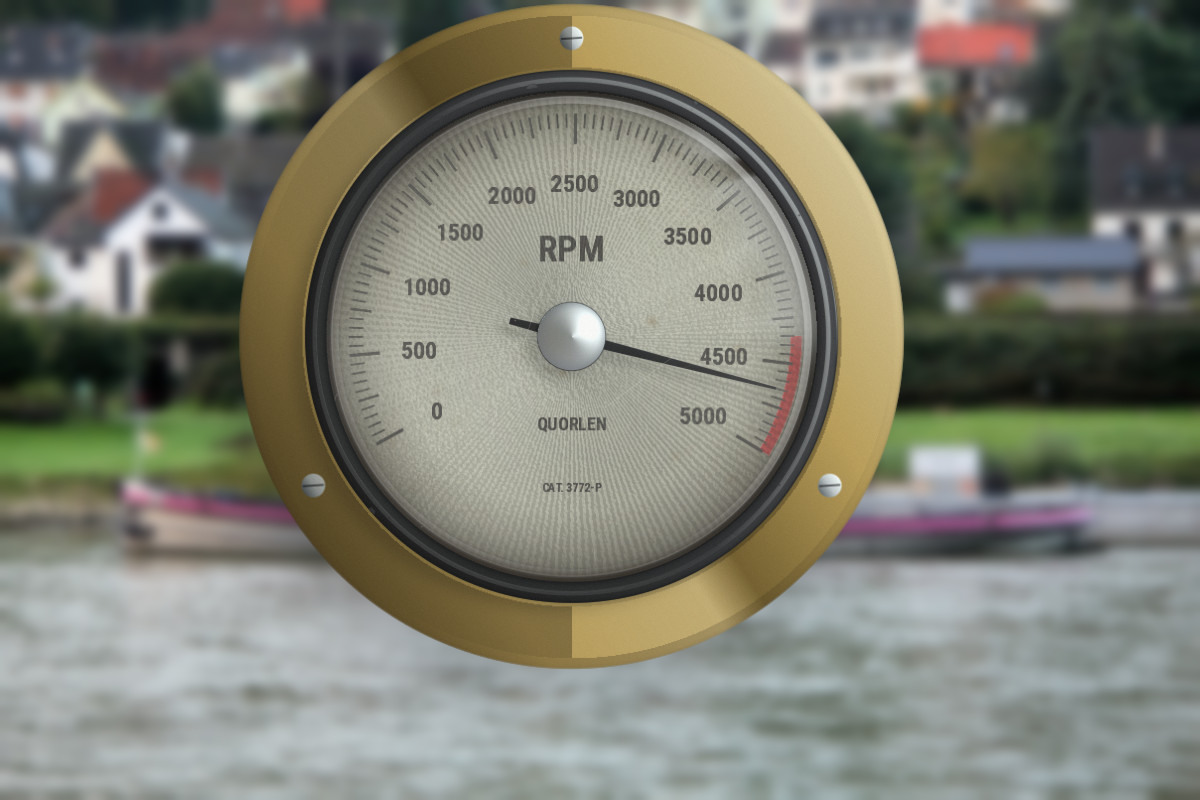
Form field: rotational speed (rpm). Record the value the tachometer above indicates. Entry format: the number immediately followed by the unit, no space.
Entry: 4650rpm
